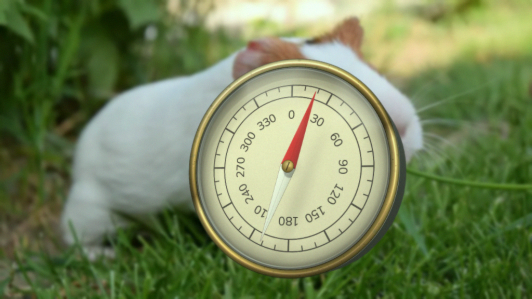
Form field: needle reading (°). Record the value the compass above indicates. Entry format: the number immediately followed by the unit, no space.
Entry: 20°
